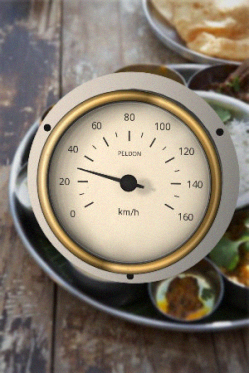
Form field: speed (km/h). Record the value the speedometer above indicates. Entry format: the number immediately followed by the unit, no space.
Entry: 30km/h
